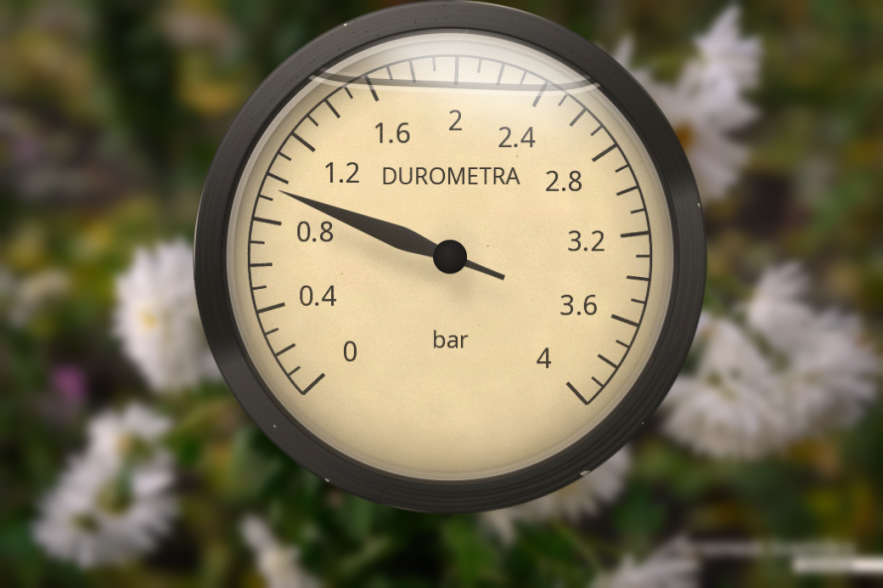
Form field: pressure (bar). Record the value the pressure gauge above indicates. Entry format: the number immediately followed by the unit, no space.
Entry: 0.95bar
